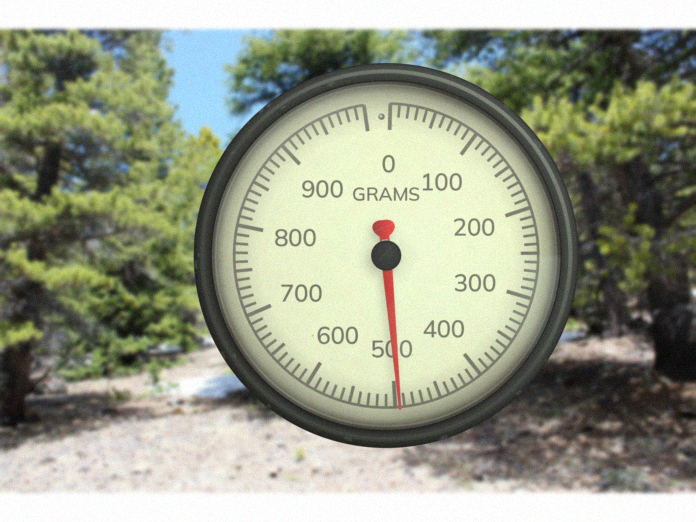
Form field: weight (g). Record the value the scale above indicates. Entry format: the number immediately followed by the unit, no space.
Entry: 495g
